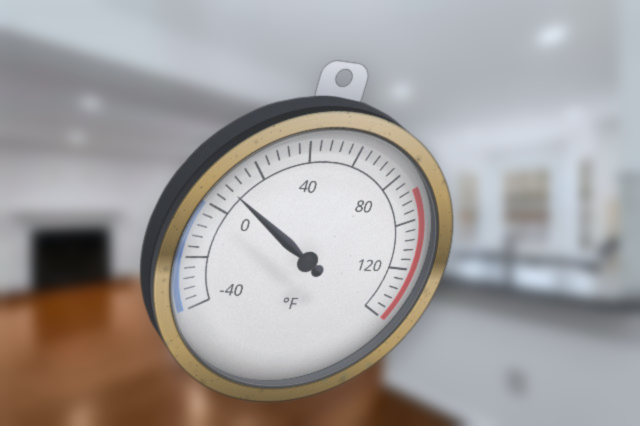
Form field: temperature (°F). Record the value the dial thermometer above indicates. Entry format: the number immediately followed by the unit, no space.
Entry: 8°F
